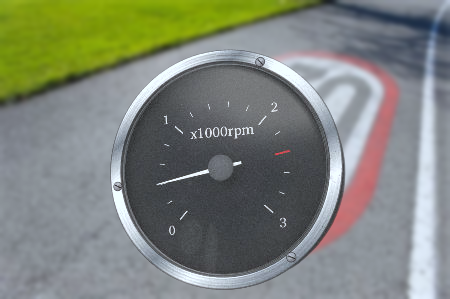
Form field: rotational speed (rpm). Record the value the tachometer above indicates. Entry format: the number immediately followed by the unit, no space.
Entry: 400rpm
